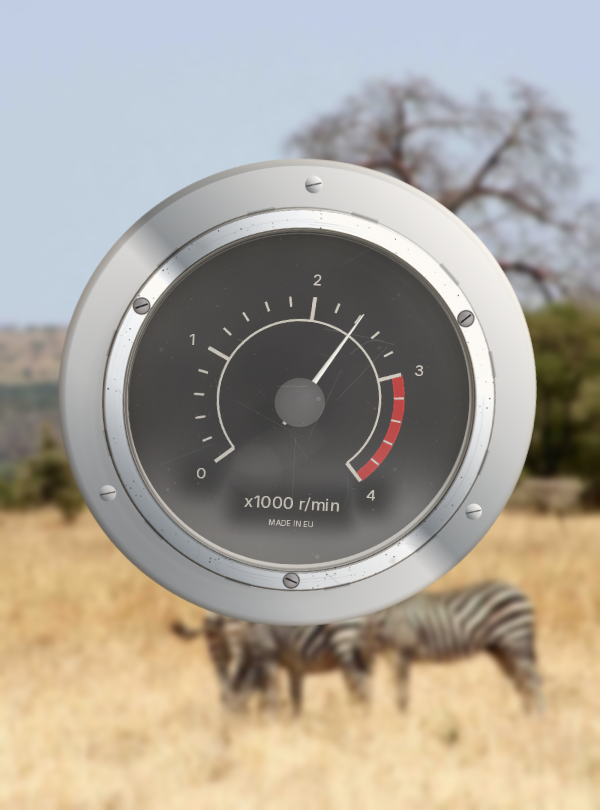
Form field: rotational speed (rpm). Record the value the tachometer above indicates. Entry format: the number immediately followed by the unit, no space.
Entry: 2400rpm
